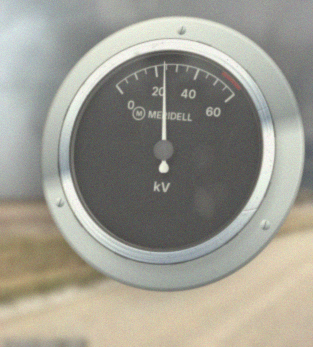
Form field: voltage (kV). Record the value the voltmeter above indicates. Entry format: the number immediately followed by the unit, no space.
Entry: 25kV
